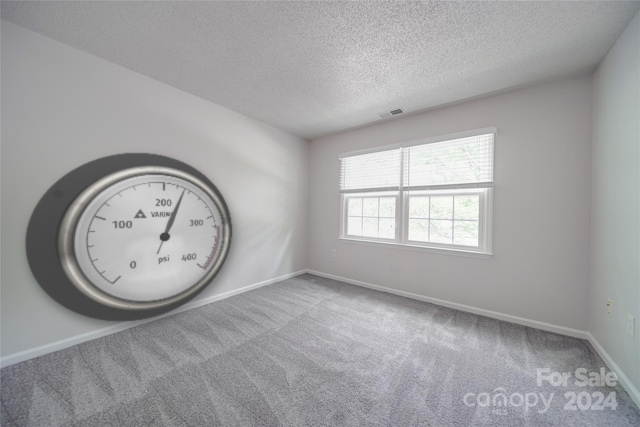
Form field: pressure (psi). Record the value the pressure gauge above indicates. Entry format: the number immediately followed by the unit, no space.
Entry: 230psi
